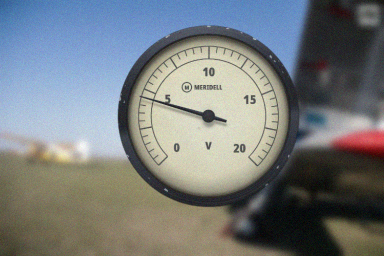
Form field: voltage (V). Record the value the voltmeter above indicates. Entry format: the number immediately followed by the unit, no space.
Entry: 4.5V
